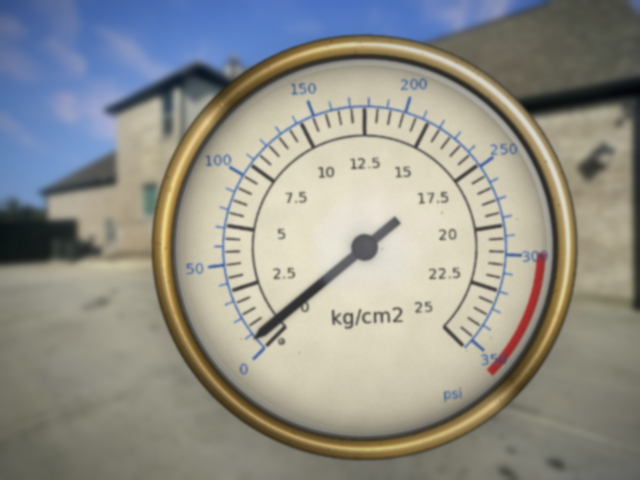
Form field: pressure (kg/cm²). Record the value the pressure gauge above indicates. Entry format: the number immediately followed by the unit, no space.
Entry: 0.5kg/cm²
